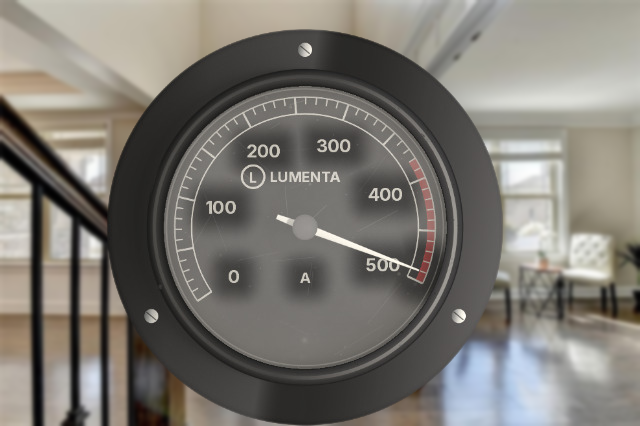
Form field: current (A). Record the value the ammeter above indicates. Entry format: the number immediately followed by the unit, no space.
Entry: 490A
